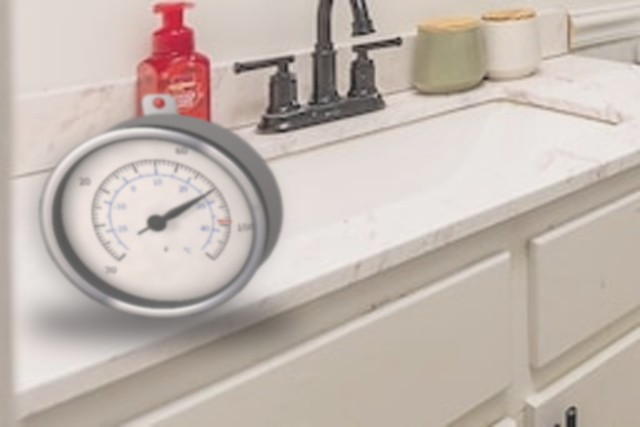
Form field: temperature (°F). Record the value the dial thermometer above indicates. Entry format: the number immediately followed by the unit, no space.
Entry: 80°F
